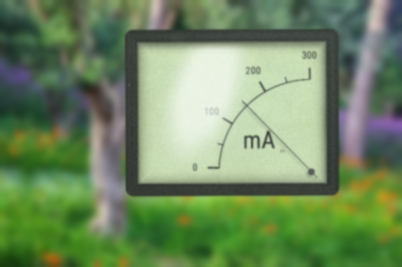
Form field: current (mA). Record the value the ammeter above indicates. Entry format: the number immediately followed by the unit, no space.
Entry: 150mA
